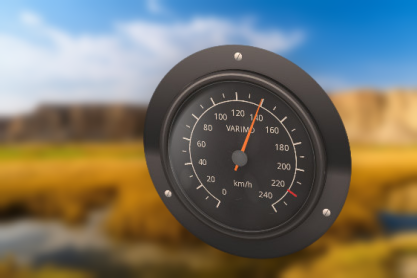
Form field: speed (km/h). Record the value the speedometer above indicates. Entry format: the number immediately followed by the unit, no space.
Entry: 140km/h
